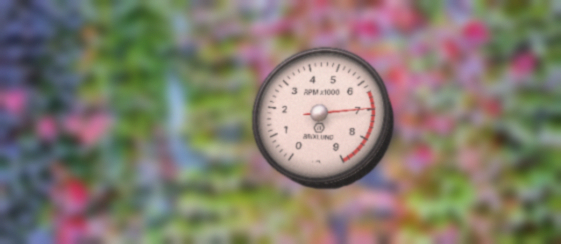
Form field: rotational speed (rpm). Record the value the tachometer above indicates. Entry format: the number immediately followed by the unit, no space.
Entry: 7000rpm
